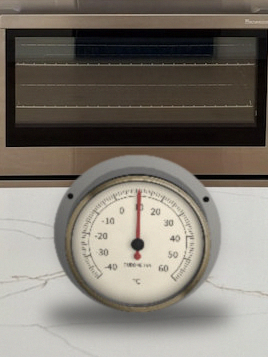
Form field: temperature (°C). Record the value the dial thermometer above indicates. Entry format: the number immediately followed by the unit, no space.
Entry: 10°C
